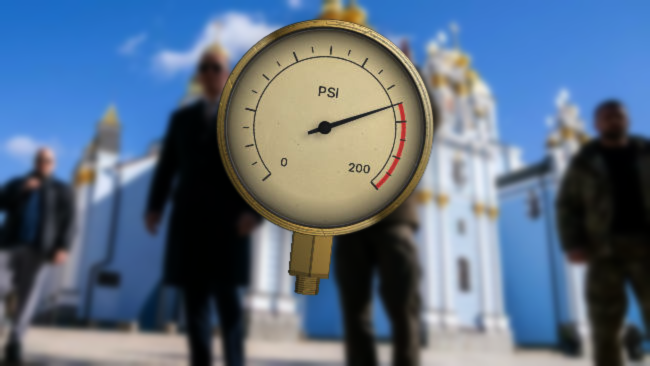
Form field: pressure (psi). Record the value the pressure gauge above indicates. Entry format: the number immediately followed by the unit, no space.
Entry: 150psi
